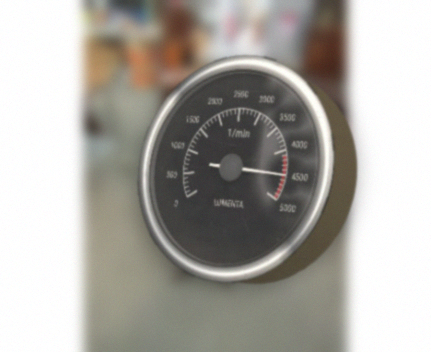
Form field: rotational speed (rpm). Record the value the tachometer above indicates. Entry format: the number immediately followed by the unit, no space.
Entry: 4500rpm
